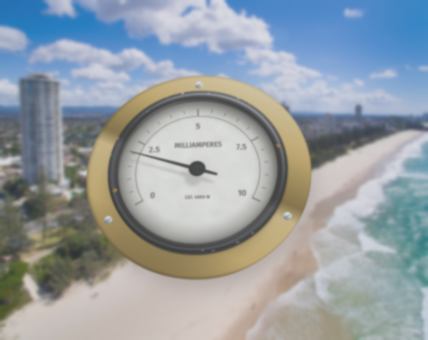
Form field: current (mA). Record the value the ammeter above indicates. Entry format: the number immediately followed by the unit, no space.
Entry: 2mA
